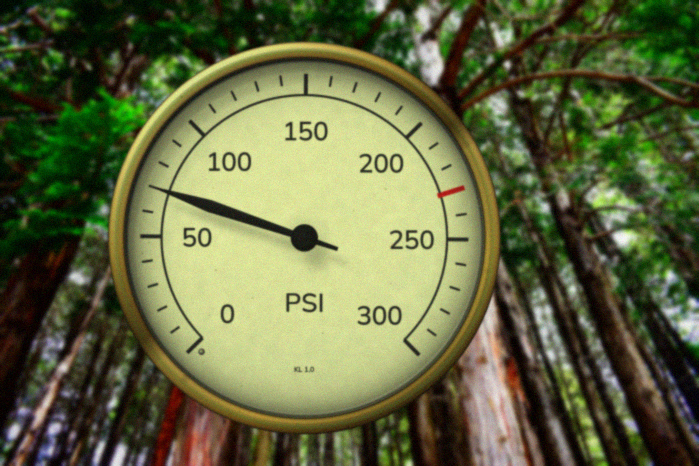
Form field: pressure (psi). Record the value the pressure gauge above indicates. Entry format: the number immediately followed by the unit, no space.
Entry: 70psi
